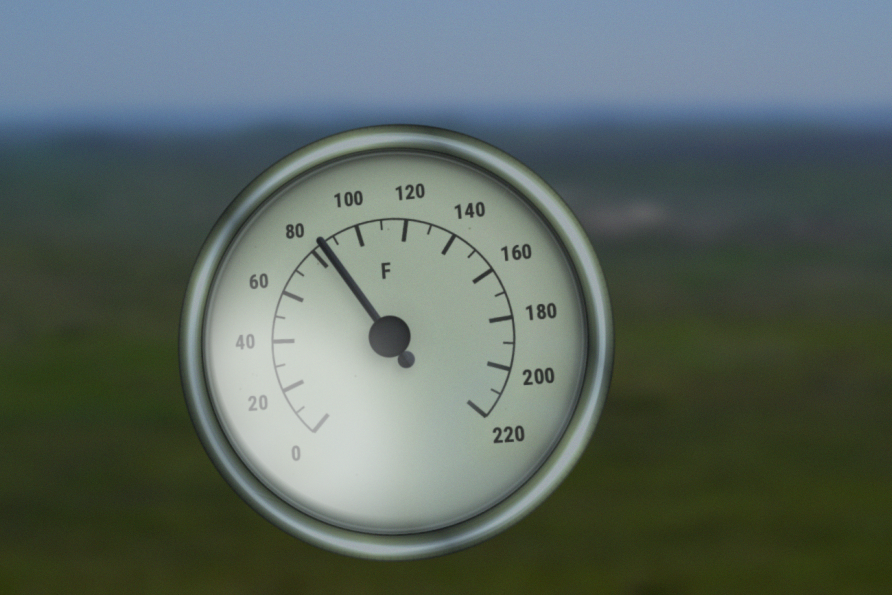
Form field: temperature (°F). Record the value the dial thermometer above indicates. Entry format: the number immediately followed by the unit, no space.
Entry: 85°F
